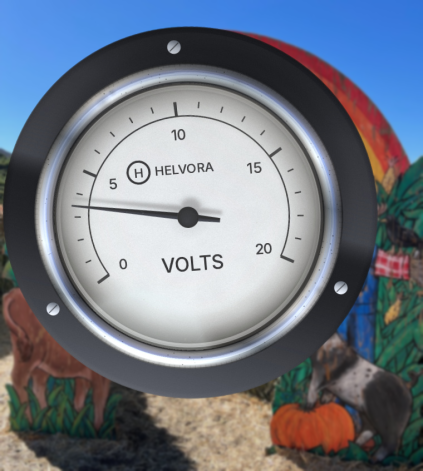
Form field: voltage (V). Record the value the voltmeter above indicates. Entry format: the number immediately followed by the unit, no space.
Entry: 3.5V
